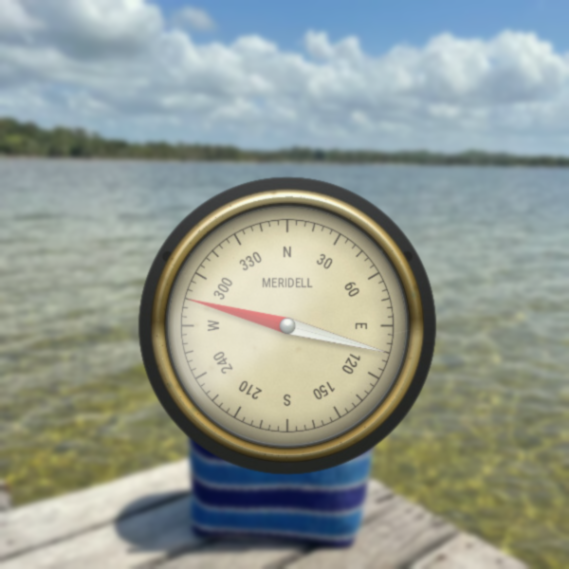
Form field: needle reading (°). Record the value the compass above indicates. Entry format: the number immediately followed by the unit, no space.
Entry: 285°
